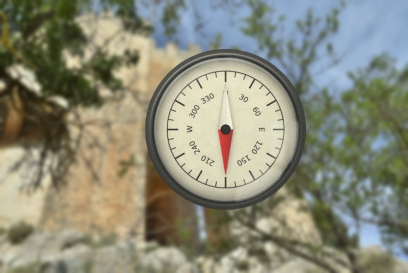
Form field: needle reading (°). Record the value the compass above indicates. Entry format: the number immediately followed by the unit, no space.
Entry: 180°
